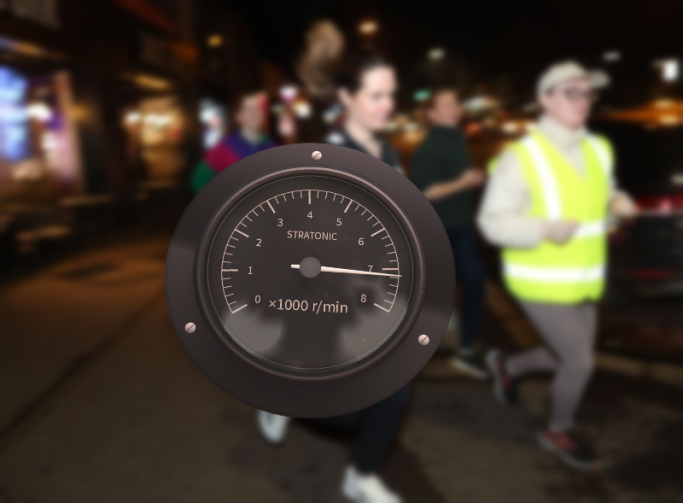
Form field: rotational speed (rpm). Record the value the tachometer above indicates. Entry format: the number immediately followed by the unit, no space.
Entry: 7200rpm
